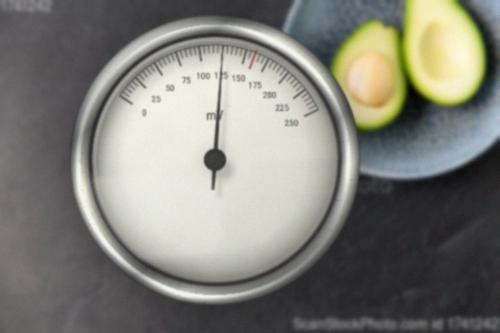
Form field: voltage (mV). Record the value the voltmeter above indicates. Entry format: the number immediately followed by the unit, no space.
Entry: 125mV
